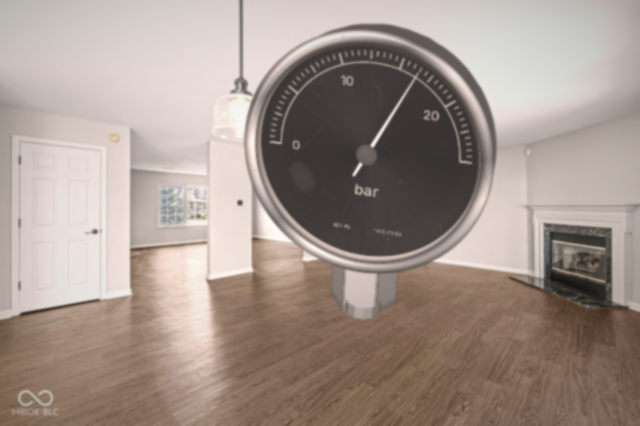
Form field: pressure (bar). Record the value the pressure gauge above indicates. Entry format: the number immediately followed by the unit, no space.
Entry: 16.5bar
